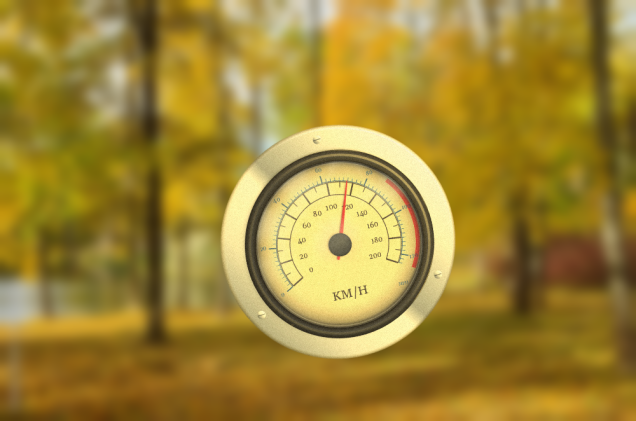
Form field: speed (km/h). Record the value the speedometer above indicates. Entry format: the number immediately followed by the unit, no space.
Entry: 115km/h
